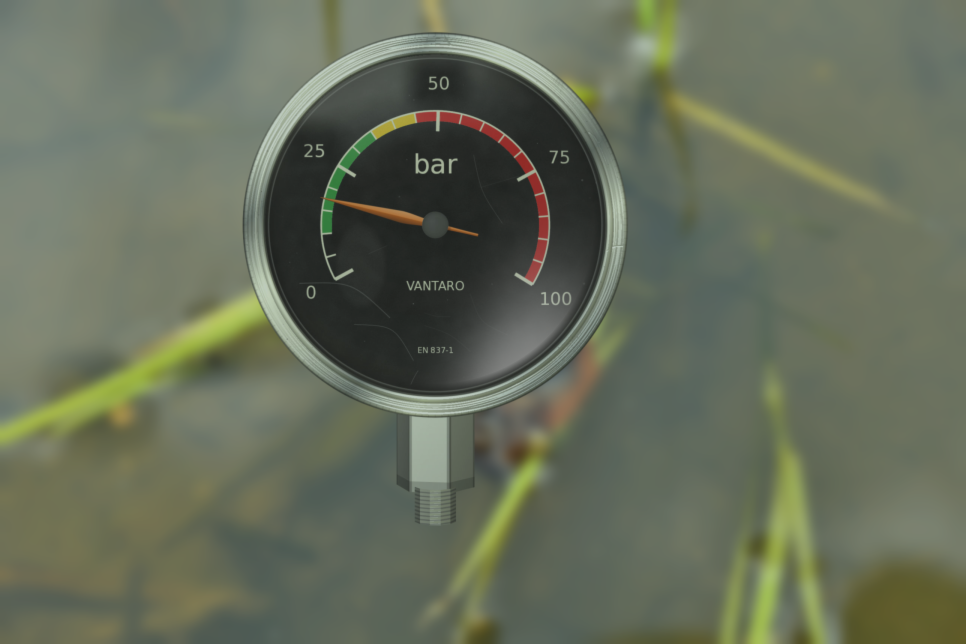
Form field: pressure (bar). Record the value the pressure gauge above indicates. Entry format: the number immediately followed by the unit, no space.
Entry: 17.5bar
